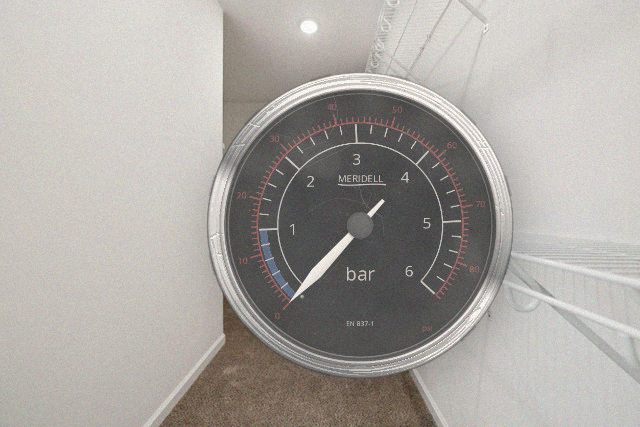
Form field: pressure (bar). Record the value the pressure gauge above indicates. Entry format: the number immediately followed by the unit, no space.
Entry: 0bar
